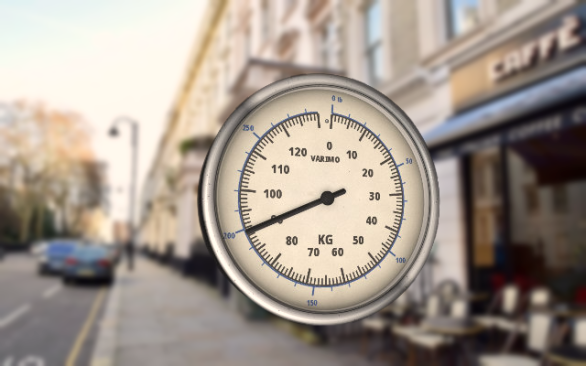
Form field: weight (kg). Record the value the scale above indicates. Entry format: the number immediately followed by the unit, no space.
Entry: 90kg
